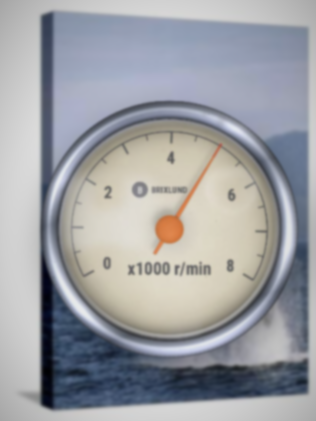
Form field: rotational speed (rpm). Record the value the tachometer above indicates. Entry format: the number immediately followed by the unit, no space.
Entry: 5000rpm
